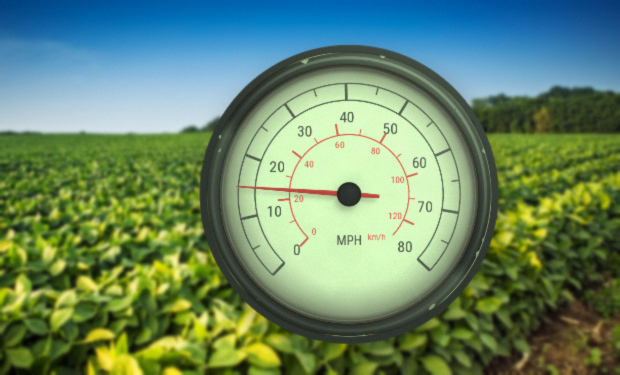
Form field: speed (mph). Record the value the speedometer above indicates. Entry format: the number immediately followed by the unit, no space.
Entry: 15mph
